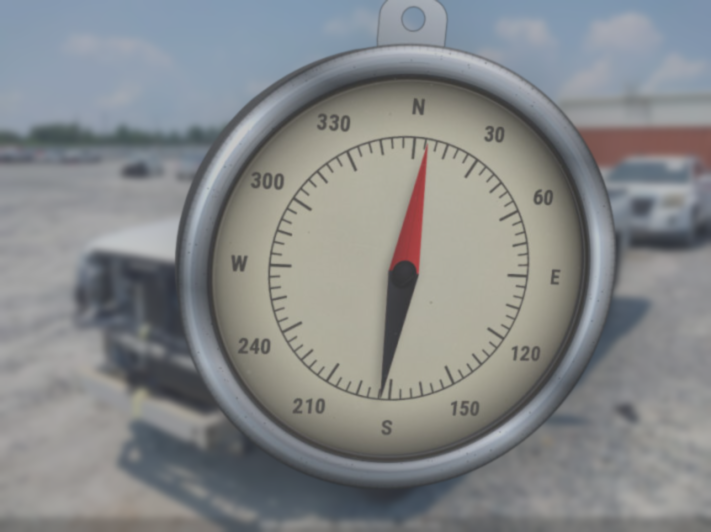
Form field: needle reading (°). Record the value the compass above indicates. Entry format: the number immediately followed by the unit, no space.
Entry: 5°
